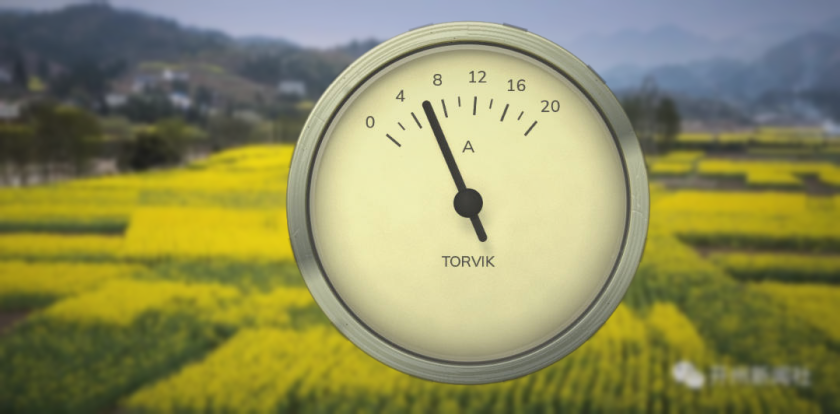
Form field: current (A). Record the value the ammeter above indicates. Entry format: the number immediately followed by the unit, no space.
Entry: 6A
